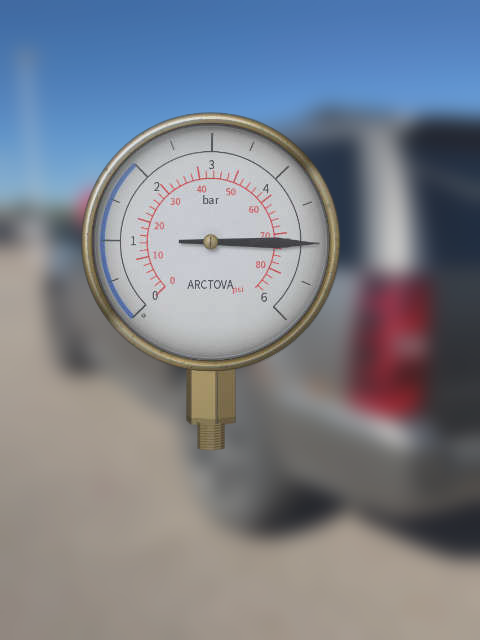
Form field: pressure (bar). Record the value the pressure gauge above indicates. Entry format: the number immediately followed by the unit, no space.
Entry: 5bar
